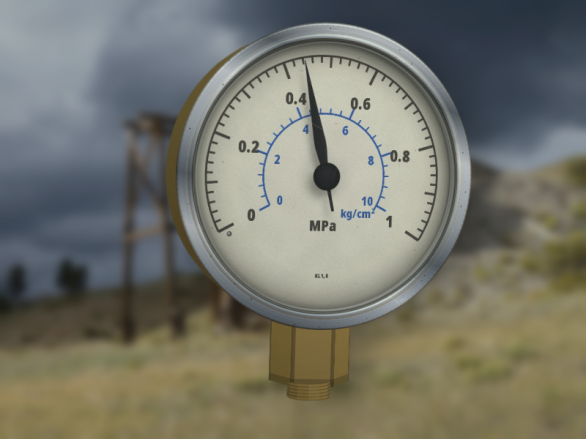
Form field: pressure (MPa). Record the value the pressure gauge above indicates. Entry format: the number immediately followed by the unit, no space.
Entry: 0.44MPa
